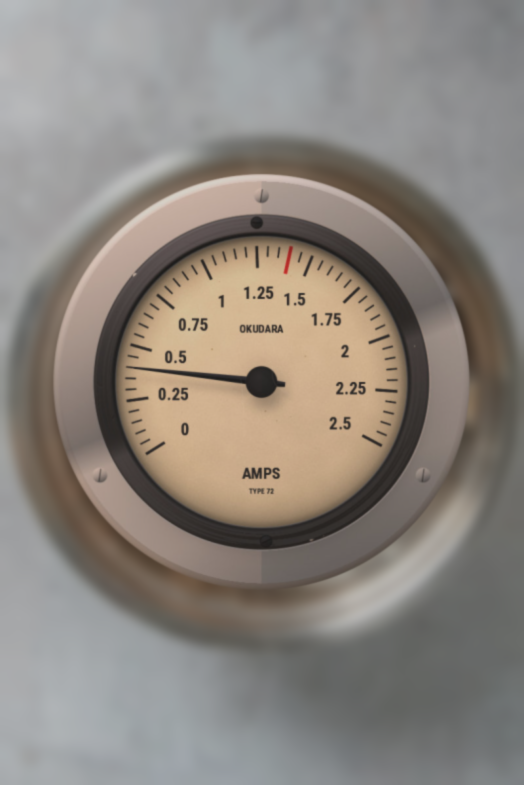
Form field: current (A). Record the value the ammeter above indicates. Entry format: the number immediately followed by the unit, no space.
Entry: 0.4A
